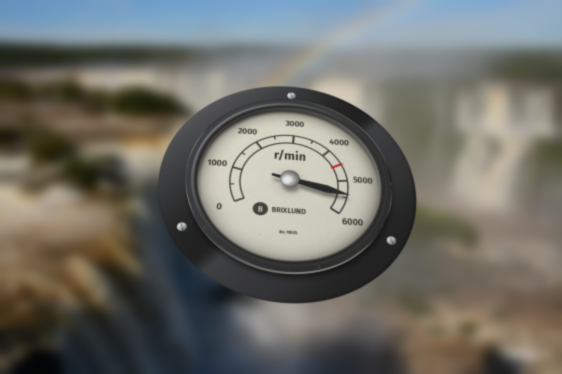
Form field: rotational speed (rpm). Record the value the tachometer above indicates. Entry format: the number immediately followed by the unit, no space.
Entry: 5500rpm
